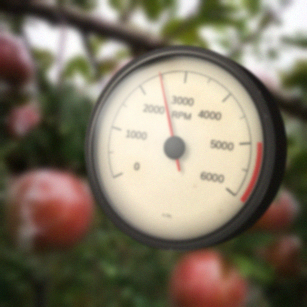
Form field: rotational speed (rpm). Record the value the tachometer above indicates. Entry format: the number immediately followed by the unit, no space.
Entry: 2500rpm
